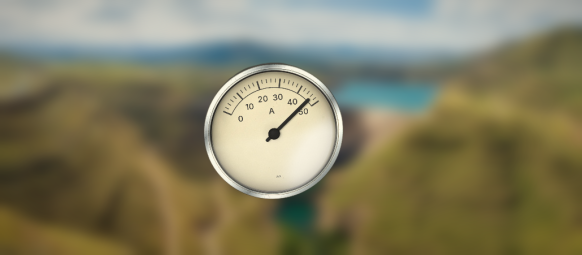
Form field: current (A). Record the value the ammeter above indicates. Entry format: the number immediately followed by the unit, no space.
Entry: 46A
